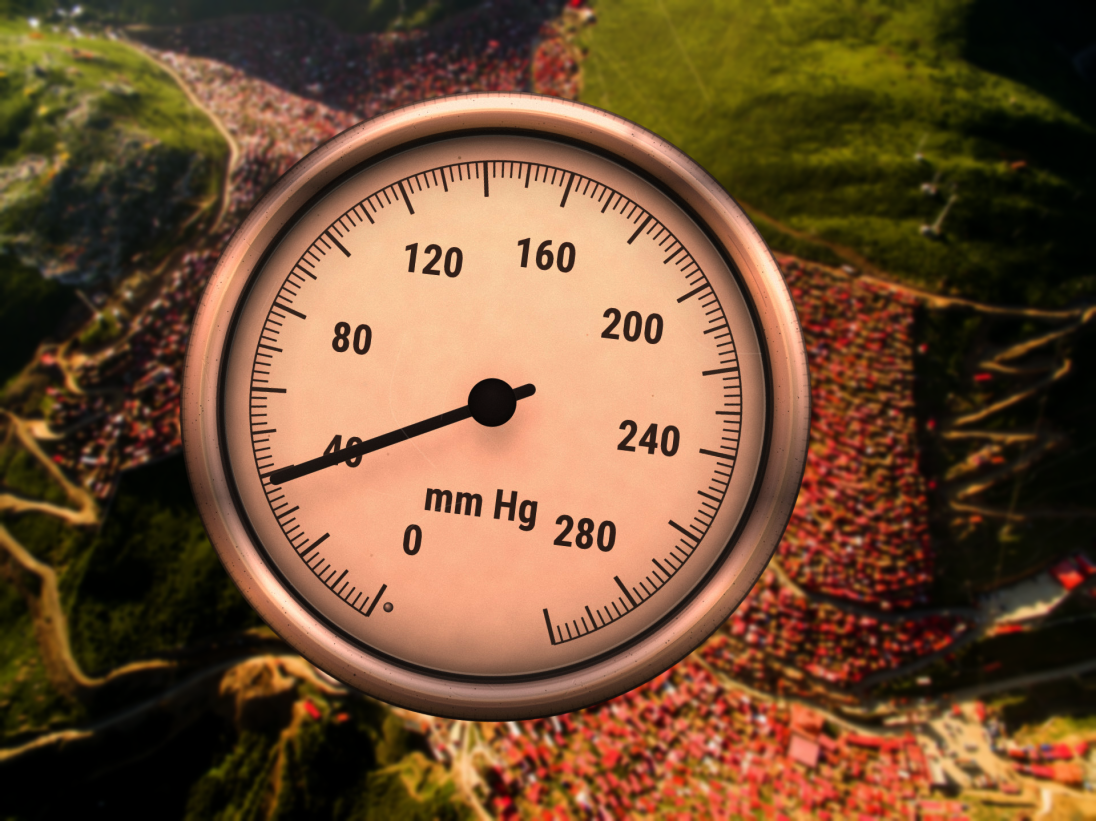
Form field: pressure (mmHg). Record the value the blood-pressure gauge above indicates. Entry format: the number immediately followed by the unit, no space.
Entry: 38mmHg
